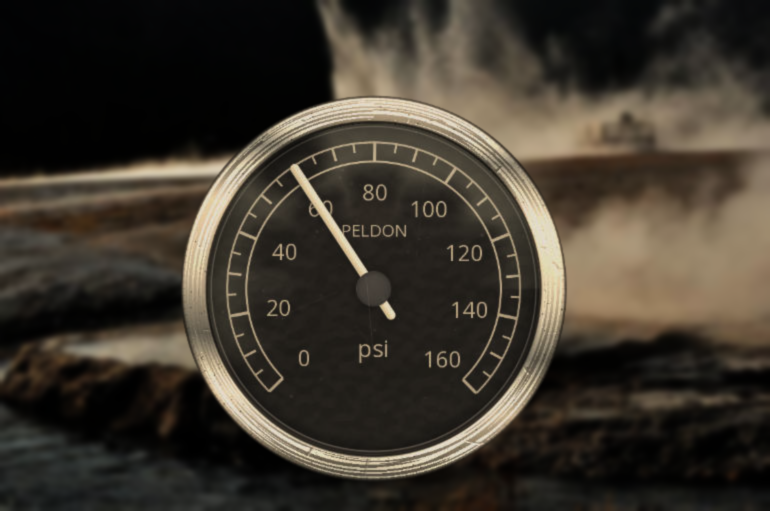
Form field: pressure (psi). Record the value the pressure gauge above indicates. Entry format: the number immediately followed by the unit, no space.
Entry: 60psi
